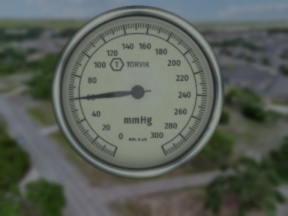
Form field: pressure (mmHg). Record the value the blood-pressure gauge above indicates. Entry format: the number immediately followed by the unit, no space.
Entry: 60mmHg
